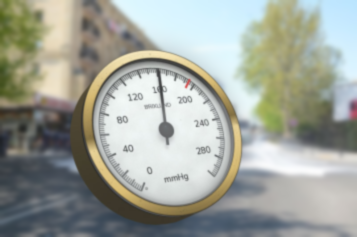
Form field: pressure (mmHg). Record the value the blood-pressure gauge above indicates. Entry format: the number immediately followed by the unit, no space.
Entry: 160mmHg
